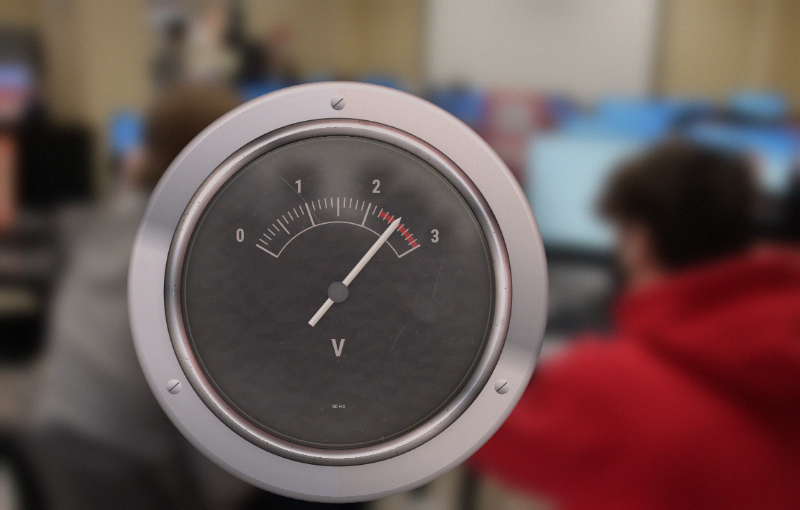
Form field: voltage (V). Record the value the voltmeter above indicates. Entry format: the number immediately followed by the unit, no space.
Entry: 2.5V
